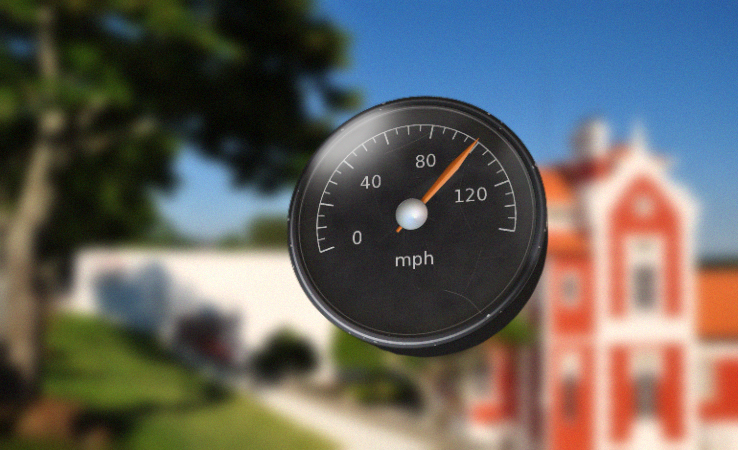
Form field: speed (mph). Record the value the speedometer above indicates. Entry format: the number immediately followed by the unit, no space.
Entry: 100mph
